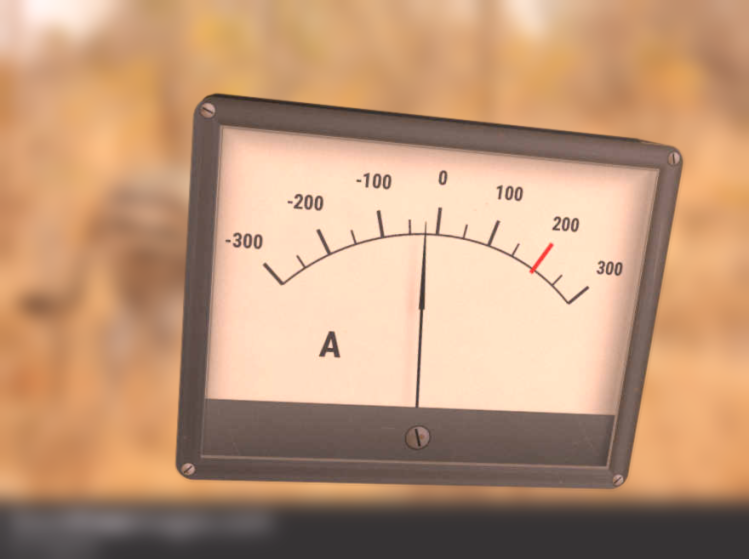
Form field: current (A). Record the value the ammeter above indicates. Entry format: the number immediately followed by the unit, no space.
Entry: -25A
